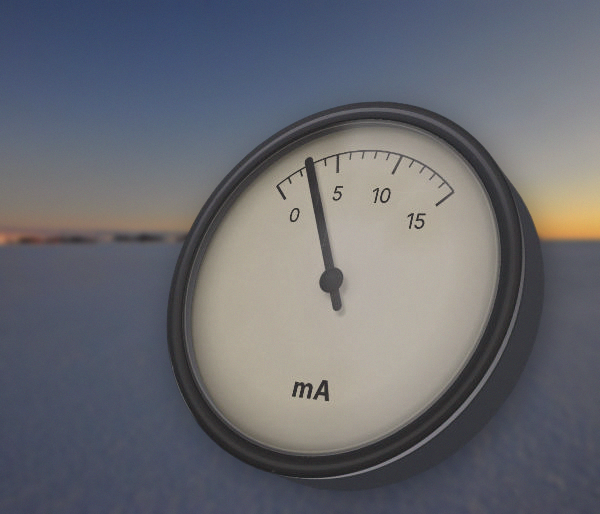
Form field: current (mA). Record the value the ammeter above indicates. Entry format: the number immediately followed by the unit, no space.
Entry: 3mA
